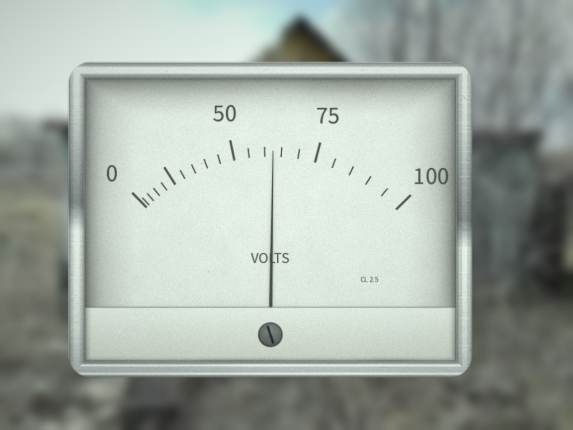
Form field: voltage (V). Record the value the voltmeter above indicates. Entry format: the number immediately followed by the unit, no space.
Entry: 62.5V
